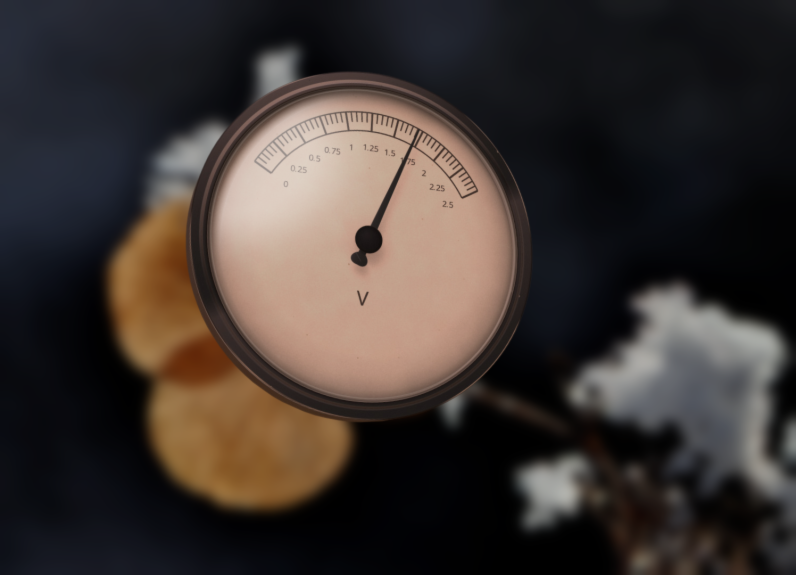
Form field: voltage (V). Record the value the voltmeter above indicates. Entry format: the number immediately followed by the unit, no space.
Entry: 1.7V
